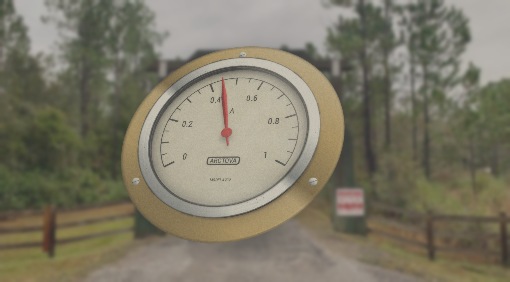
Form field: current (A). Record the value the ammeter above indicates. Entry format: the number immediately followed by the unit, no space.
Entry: 0.45A
